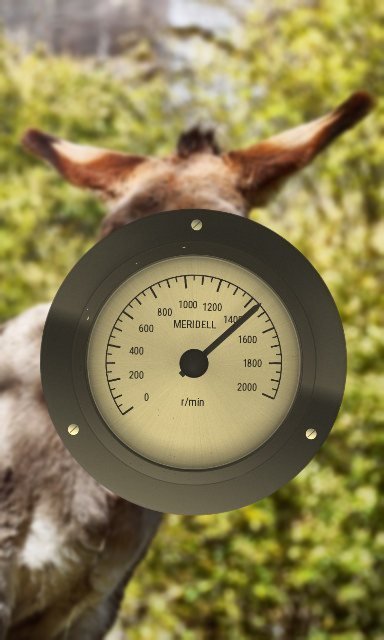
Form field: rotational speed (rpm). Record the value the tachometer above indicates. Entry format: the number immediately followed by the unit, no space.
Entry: 1450rpm
